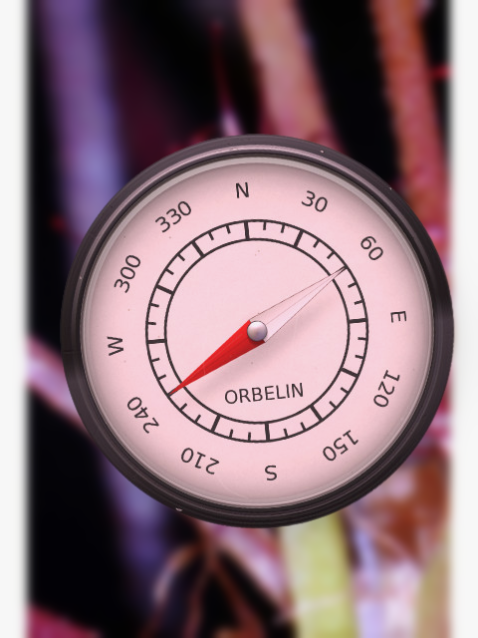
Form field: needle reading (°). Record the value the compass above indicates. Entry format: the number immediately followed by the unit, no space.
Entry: 240°
